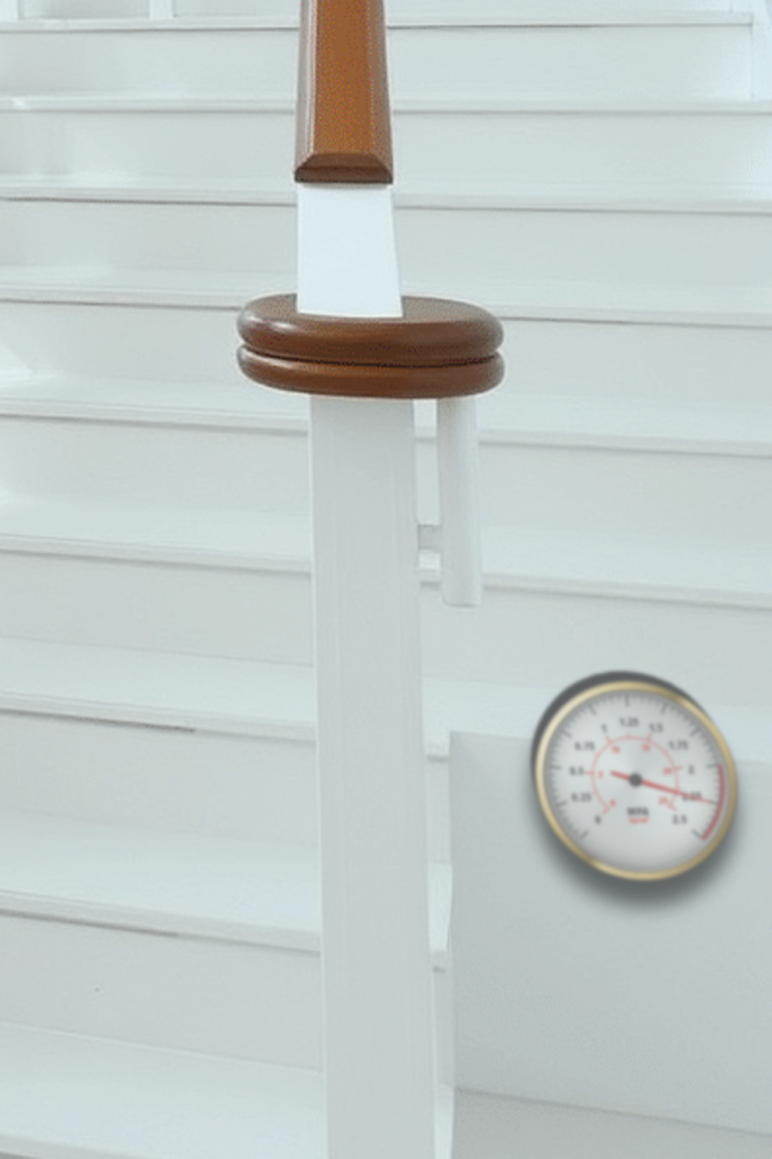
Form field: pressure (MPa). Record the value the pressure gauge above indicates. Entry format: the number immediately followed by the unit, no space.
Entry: 2.25MPa
